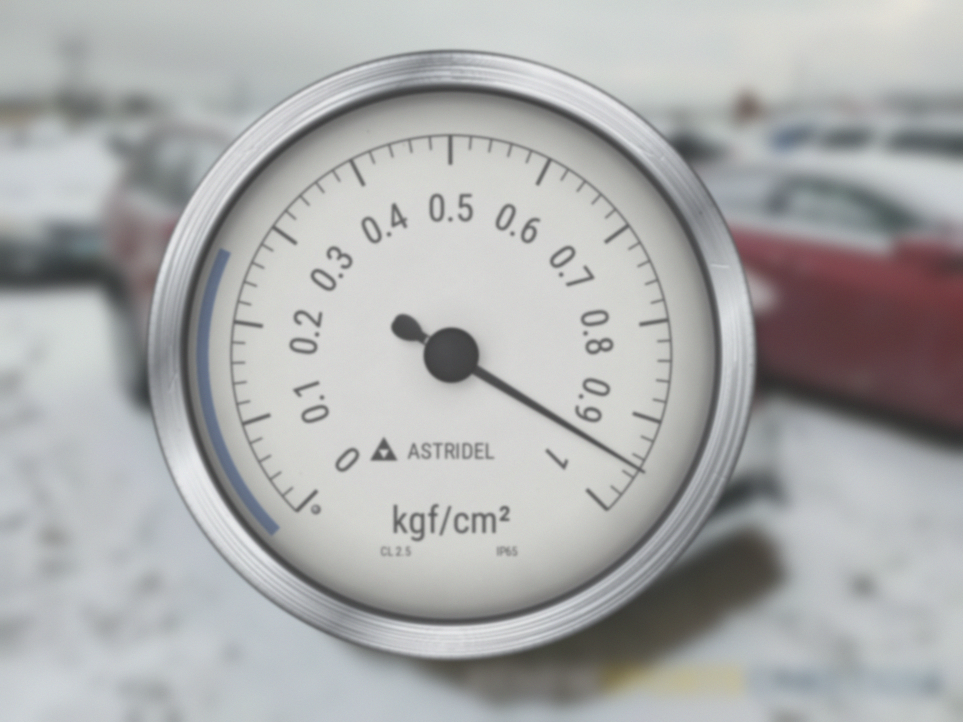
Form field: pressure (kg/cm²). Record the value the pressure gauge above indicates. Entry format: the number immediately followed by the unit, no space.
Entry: 0.95kg/cm²
